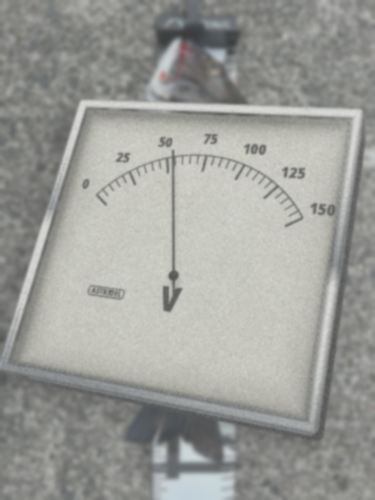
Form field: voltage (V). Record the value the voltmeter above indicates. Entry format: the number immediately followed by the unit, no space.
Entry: 55V
